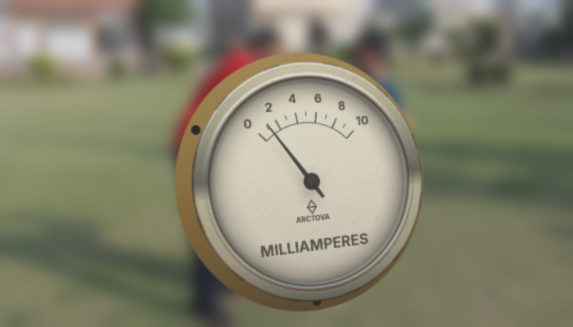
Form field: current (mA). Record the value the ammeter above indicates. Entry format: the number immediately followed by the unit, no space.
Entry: 1mA
